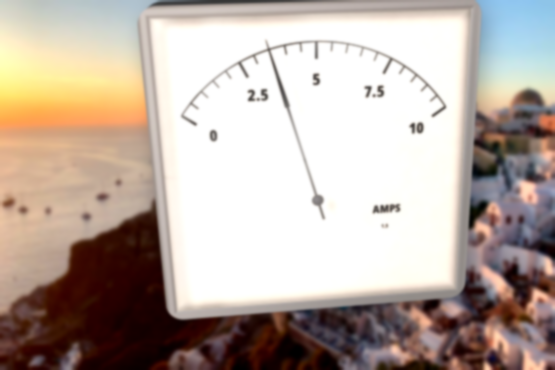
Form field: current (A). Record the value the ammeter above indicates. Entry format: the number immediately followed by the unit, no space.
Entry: 3.5A
